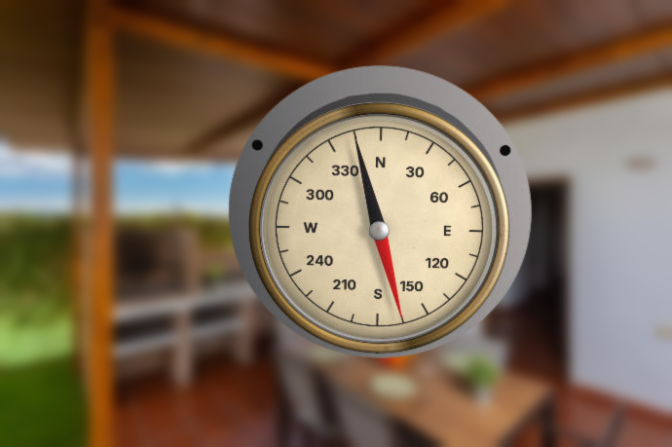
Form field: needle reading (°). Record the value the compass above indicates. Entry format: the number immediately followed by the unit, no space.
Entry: 165°
